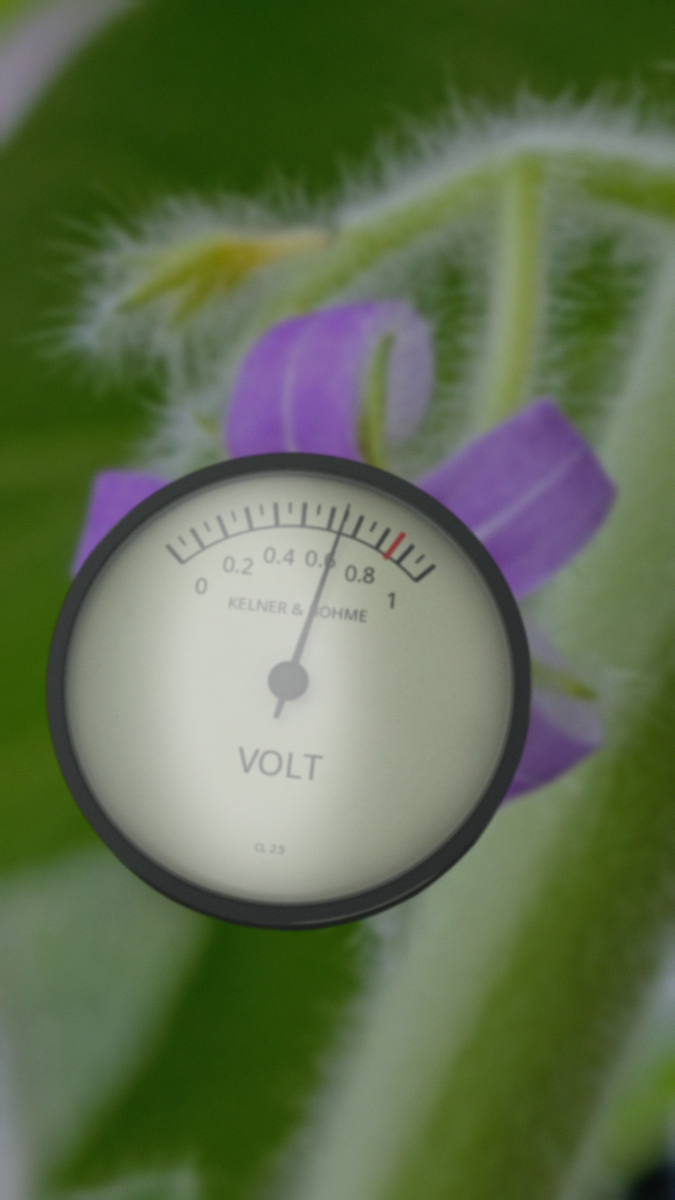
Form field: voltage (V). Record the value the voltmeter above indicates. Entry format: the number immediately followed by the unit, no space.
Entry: 0.65V
